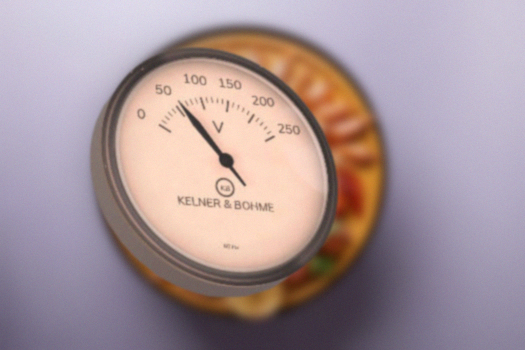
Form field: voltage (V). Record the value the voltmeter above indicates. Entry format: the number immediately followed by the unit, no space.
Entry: 50V
